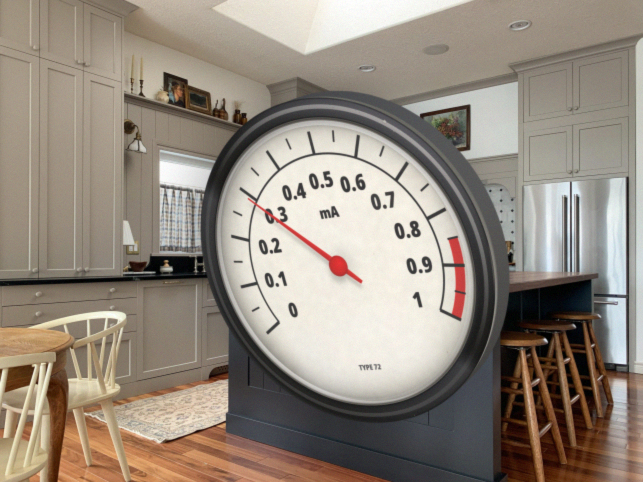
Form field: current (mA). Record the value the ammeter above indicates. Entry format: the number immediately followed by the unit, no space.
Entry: 0.3mA
